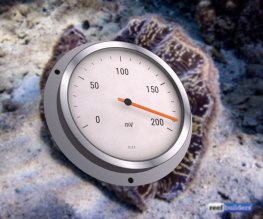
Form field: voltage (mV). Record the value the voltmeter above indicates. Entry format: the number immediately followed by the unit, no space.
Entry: 190mV
